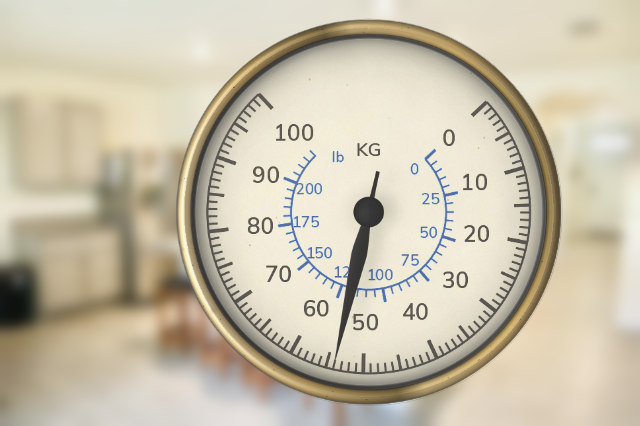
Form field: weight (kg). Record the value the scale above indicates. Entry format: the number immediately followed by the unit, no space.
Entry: 54kg
